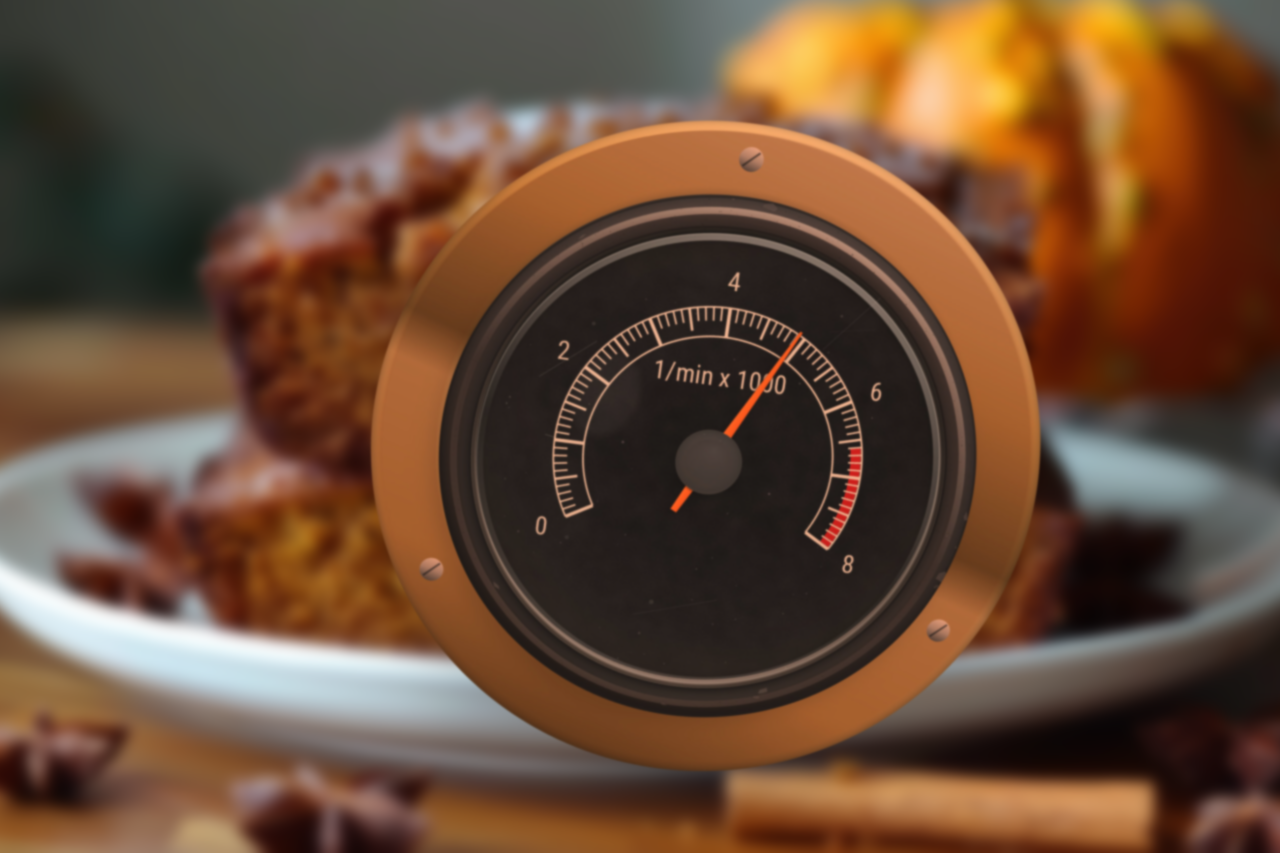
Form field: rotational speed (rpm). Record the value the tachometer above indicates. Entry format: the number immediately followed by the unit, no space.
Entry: 4900rpm
